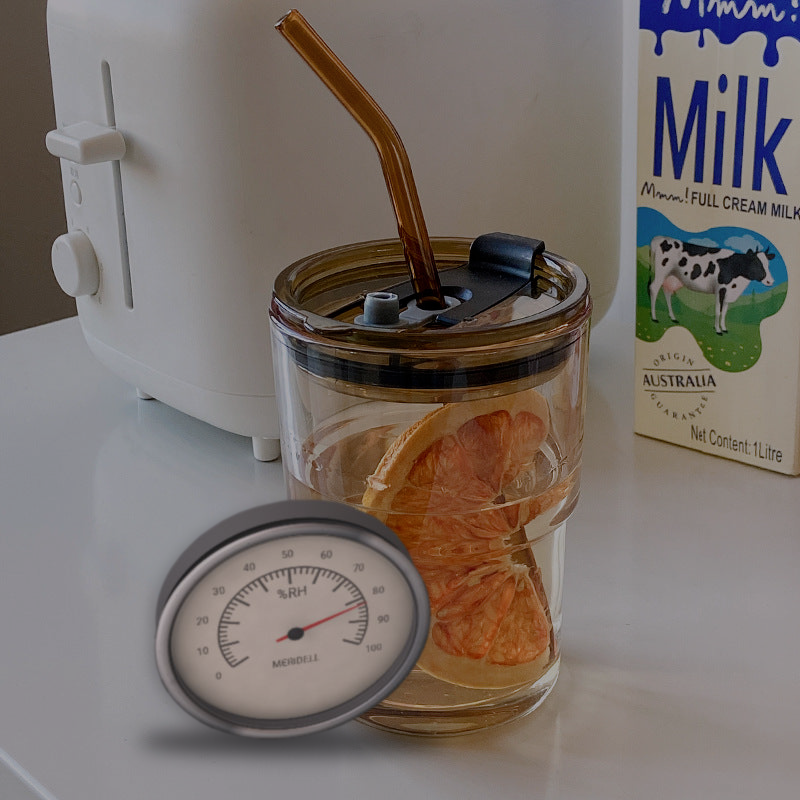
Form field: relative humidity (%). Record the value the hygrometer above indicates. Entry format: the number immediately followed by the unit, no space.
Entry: 80%
